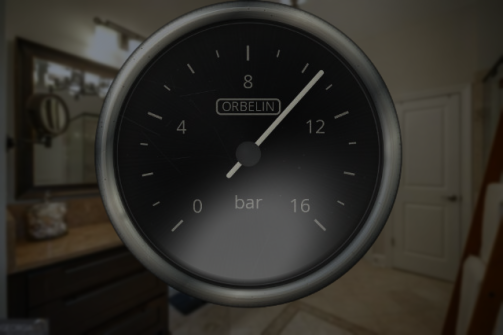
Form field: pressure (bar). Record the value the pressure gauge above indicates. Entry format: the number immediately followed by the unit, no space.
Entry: 10.5bar
